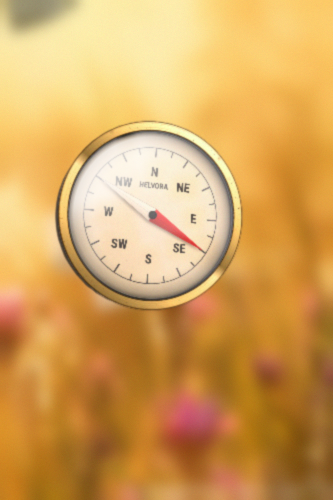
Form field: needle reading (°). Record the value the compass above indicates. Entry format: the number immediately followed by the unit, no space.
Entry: 120°
